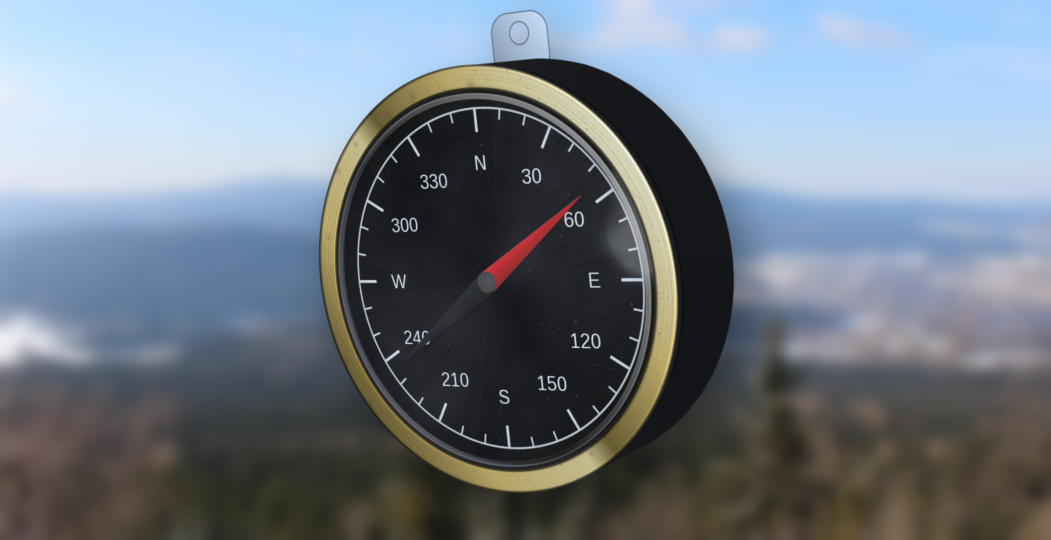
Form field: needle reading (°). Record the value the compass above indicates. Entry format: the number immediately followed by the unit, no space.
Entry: 55°
